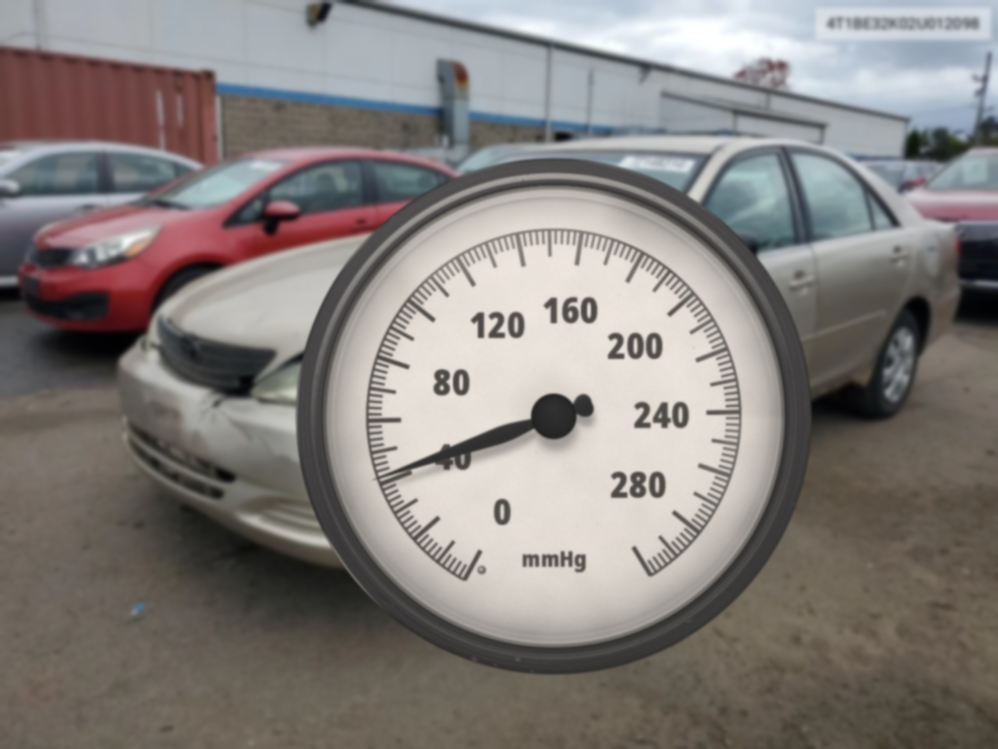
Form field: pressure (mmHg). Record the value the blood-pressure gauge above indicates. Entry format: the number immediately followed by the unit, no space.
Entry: 42mmHg
